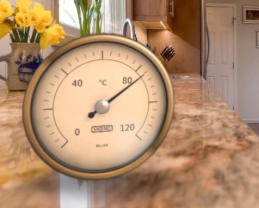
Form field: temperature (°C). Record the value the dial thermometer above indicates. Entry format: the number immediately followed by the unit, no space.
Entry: 84°C
